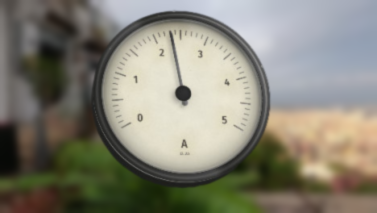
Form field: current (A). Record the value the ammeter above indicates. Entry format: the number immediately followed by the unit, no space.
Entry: 2.3A
